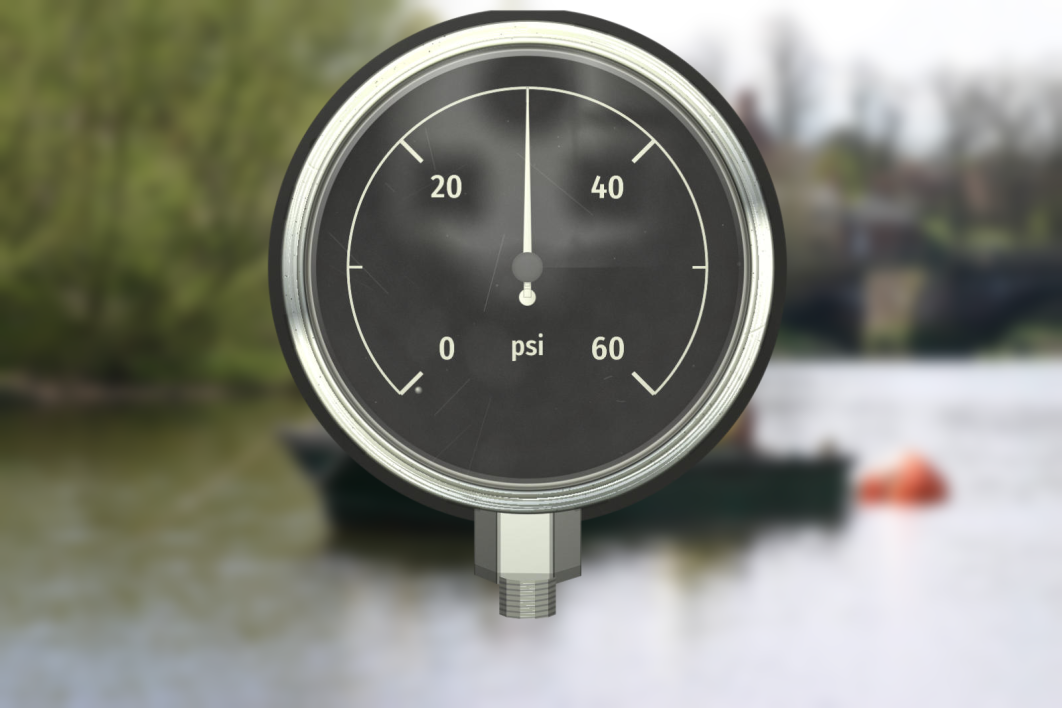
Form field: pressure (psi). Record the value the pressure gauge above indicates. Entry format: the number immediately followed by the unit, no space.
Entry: 30psi
